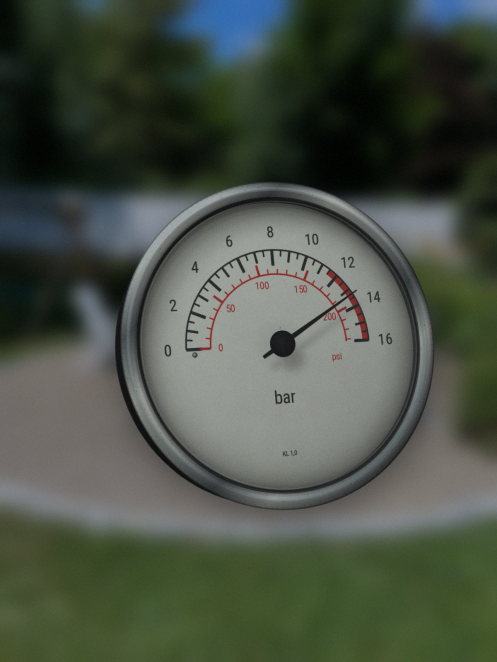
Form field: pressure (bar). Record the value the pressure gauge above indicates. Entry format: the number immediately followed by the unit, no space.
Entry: 13.25bar
